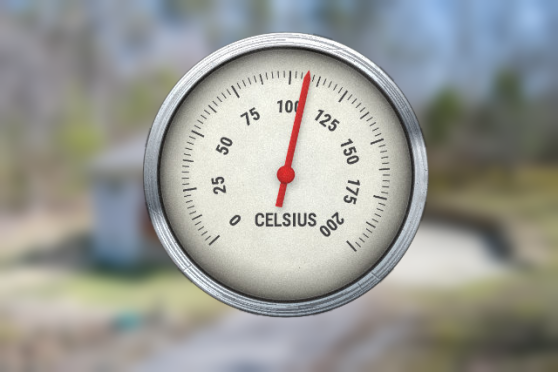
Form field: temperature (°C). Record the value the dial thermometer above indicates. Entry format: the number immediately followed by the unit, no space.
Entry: 107.5°C
